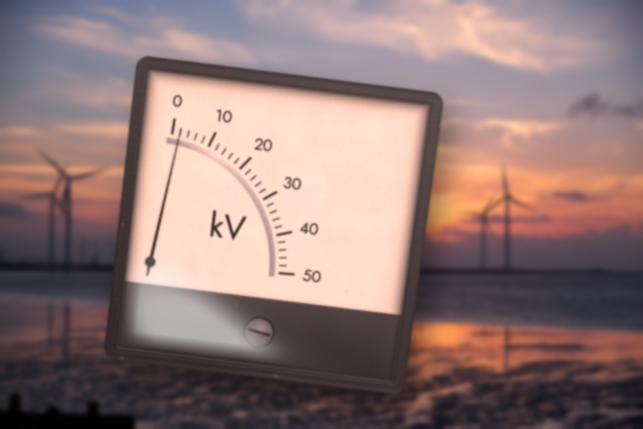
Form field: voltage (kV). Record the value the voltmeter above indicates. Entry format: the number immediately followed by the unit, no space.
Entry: 2kV
